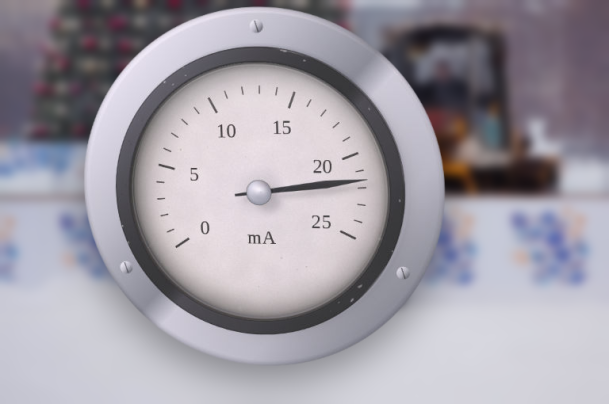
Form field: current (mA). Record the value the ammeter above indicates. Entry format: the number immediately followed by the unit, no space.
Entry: 21.5mA
